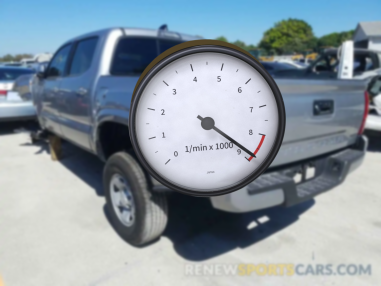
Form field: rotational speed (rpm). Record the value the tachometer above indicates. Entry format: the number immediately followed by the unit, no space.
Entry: 8750rpm
